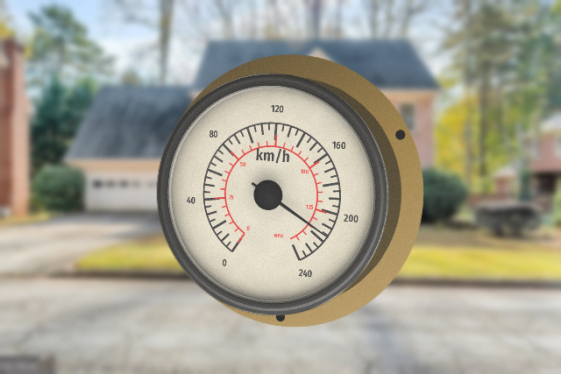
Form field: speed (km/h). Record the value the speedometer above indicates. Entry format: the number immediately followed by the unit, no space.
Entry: 215km/h
